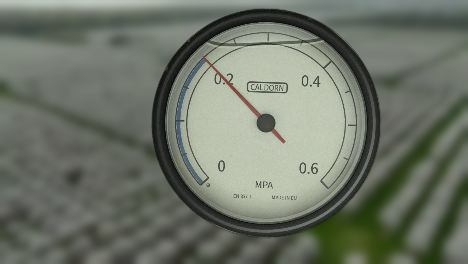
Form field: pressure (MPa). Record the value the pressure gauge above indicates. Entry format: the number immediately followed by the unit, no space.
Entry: 0.2MPa
